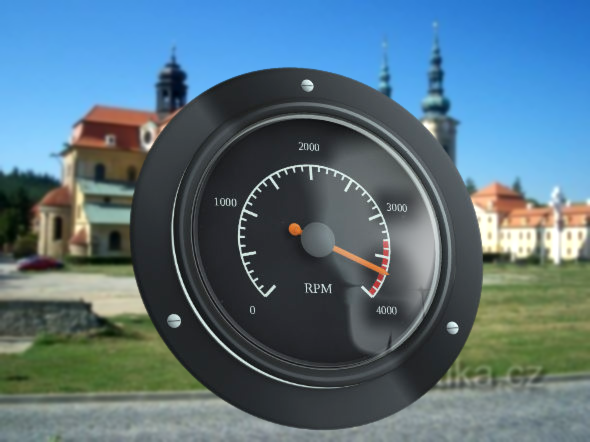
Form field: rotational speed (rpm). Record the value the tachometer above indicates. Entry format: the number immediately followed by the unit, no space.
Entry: 3700rpm
